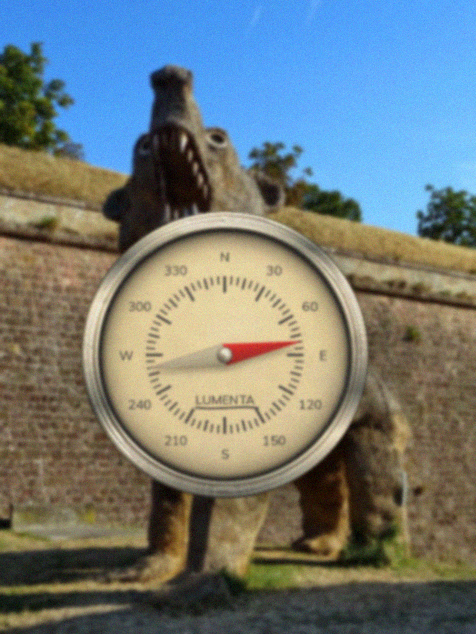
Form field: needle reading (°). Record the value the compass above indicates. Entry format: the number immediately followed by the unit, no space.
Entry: 80°
